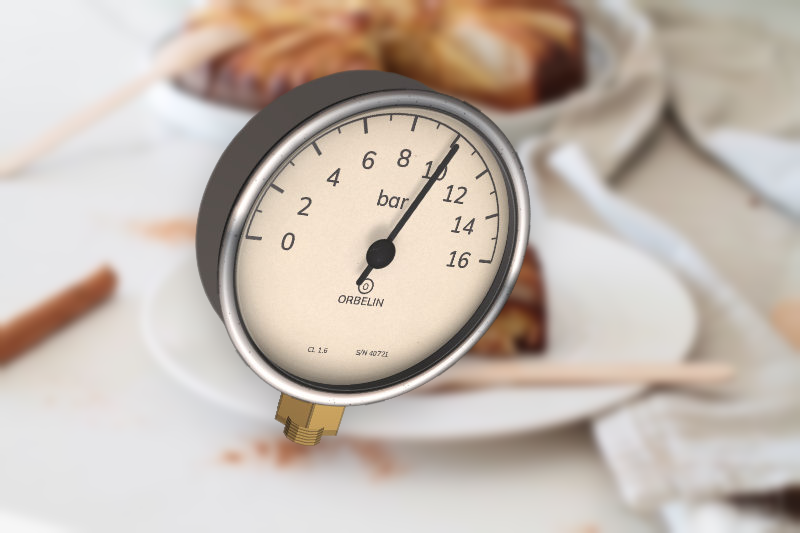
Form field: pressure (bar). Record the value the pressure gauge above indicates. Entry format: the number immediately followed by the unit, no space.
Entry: 10bar
